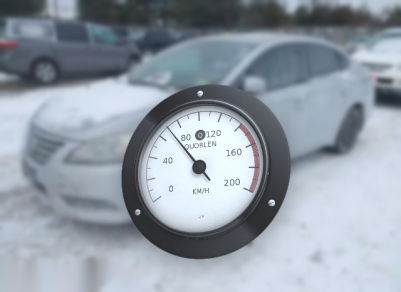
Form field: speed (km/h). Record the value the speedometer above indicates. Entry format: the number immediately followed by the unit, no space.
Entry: 70km/h
